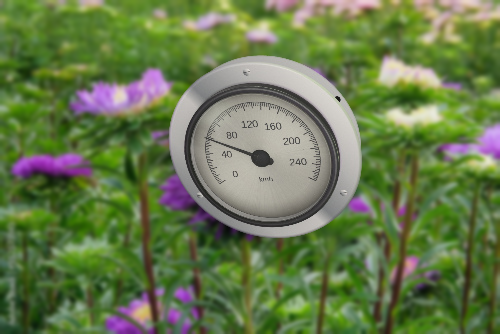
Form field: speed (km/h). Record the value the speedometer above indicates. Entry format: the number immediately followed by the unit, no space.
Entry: 60km/h
